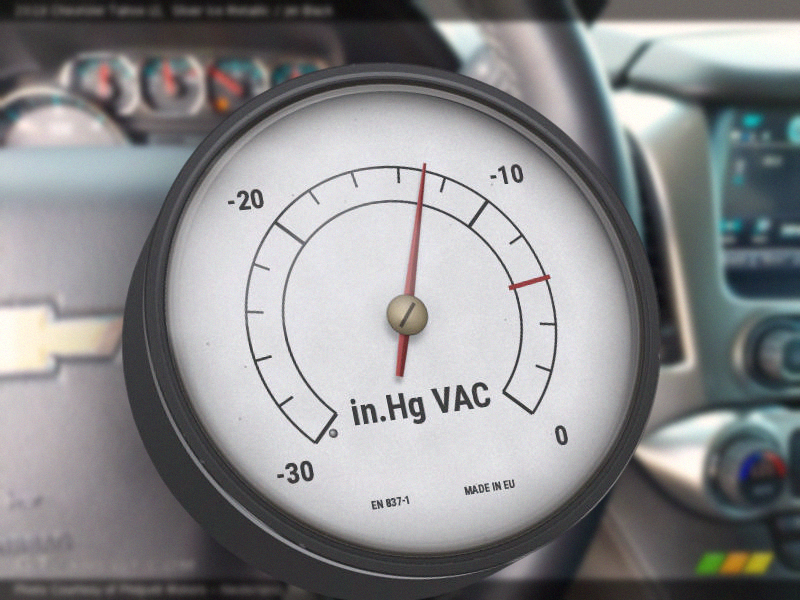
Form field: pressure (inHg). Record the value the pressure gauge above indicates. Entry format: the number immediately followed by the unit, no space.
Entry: -13inHg
